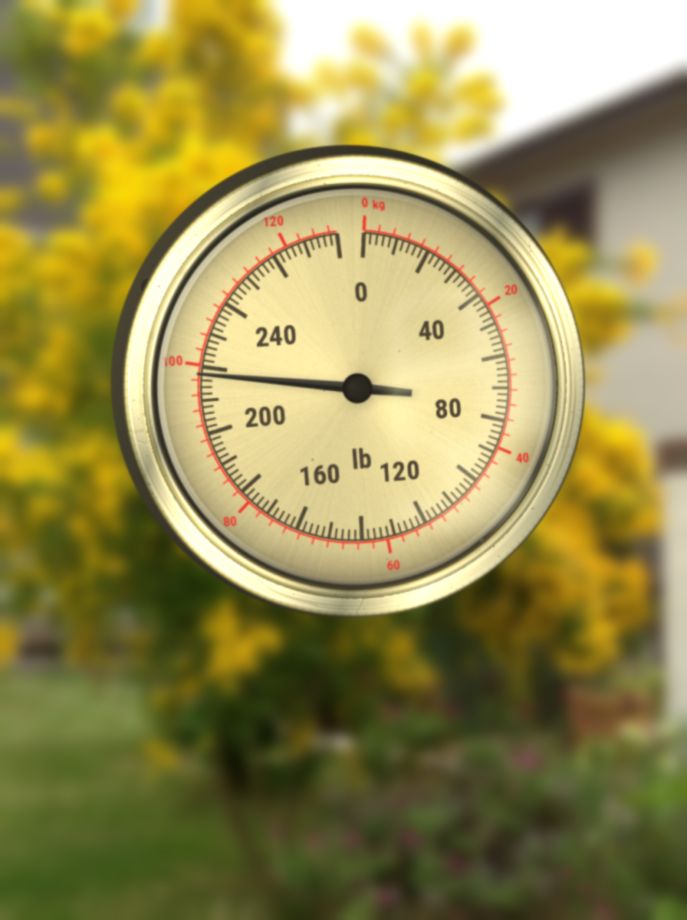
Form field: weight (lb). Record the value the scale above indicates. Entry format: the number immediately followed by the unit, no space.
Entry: 218lb
